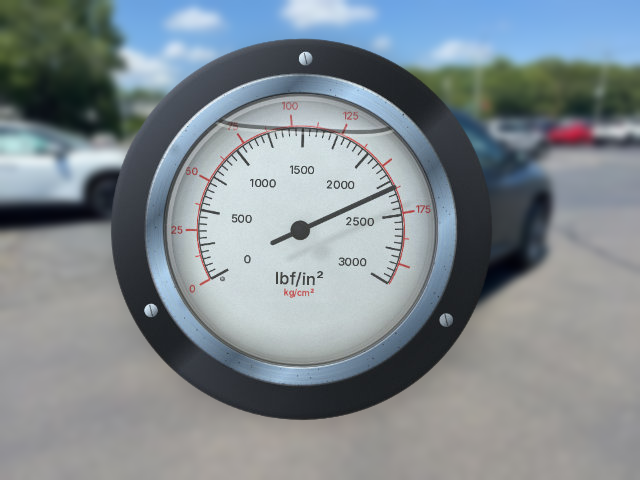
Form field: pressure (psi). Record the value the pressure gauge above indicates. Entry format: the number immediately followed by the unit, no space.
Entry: 2300psi
